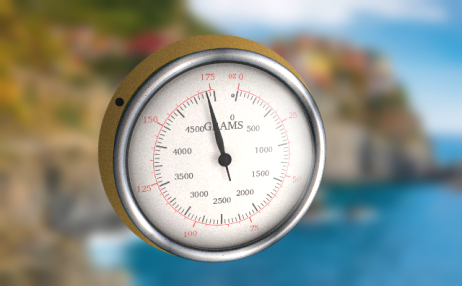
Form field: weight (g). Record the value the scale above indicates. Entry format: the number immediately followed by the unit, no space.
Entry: 4900g
